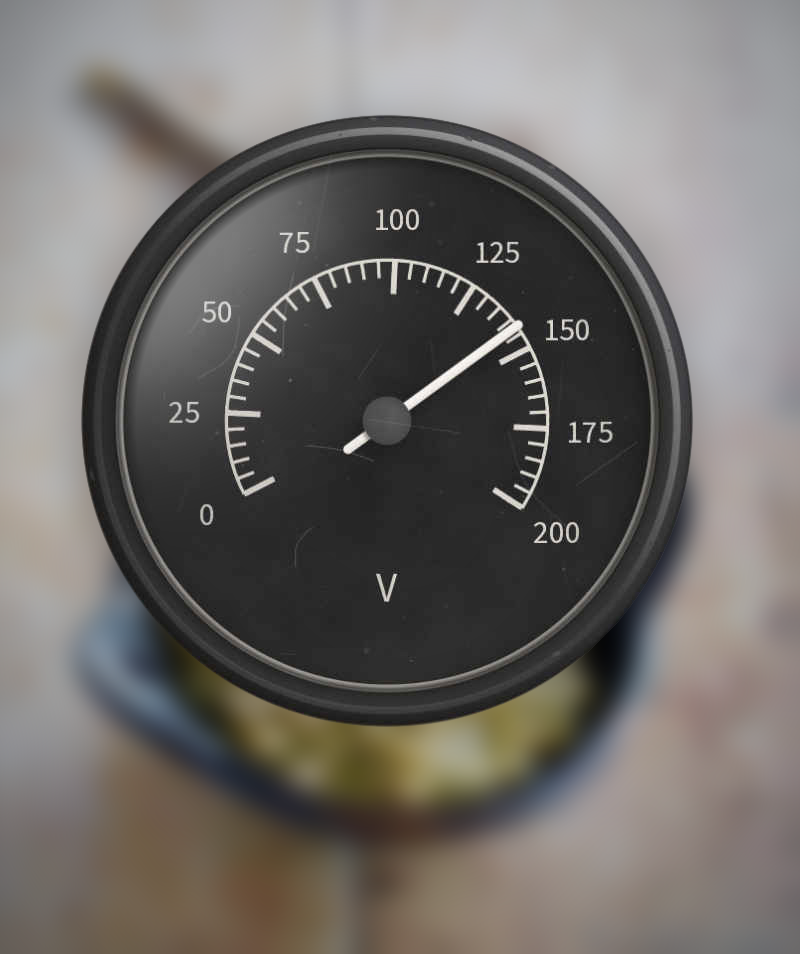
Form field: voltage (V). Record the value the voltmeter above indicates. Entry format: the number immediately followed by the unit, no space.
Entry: 142.5V
